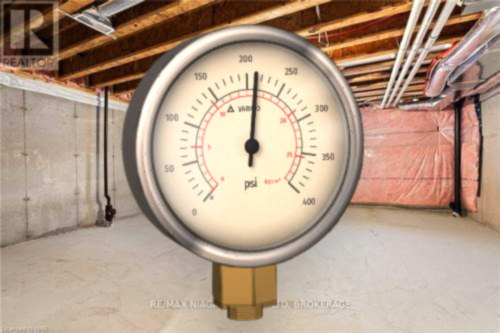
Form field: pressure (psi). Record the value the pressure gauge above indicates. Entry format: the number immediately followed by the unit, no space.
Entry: 210psi
